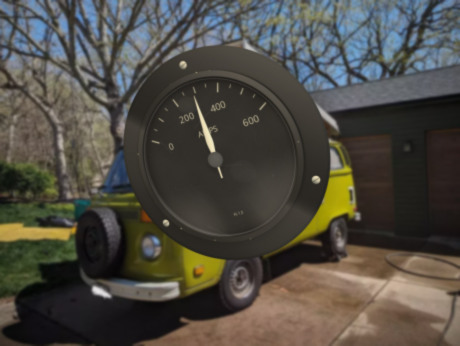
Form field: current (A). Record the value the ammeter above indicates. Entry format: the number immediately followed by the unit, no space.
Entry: 300A
